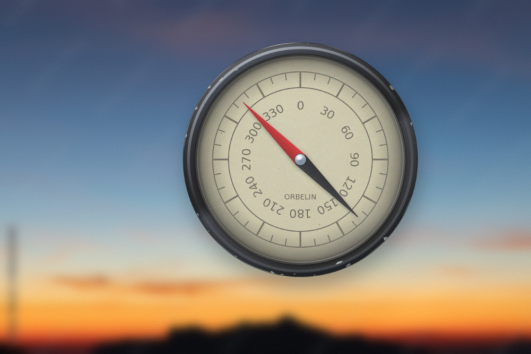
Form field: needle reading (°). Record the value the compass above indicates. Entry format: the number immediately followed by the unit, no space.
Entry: 315°
